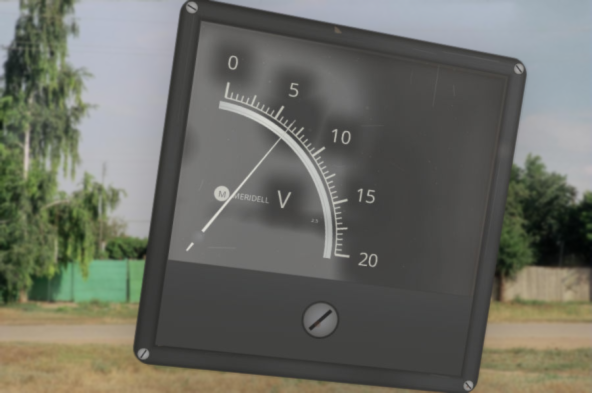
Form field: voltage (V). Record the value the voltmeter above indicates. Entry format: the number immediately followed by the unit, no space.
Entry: 6.5V
